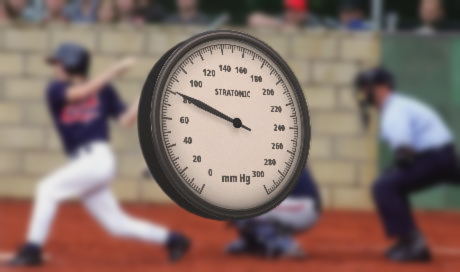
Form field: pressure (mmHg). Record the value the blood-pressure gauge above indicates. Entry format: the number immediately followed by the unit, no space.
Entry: 80mmHg
